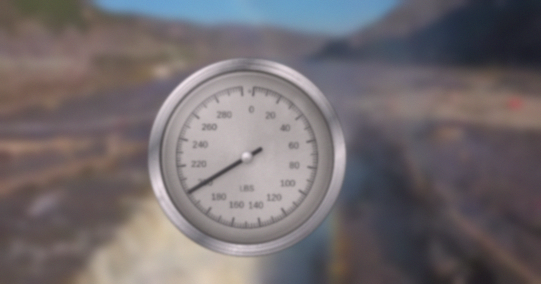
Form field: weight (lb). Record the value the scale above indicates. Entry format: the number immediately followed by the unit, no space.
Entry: 200lb
